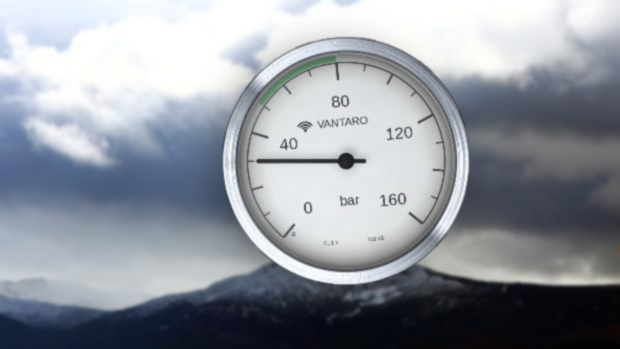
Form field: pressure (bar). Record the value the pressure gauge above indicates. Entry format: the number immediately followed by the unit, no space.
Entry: 30bar
